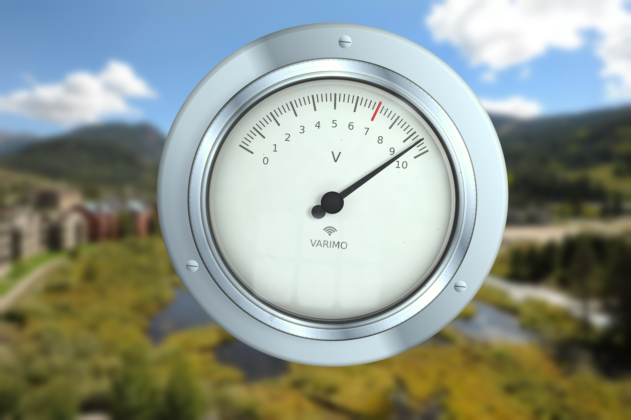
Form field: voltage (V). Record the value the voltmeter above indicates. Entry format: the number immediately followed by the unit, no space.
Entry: 9.4V
